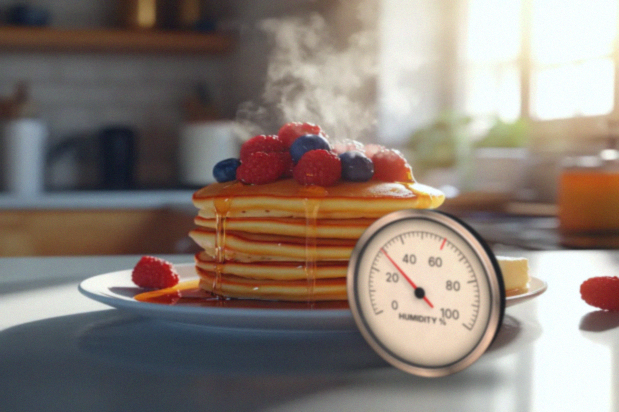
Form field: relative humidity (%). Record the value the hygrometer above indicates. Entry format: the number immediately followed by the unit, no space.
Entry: 30%
